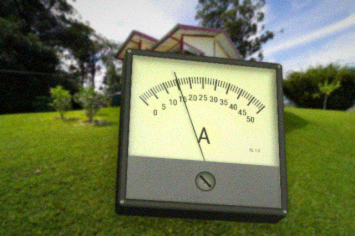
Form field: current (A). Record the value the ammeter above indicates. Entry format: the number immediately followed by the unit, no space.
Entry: 15A
